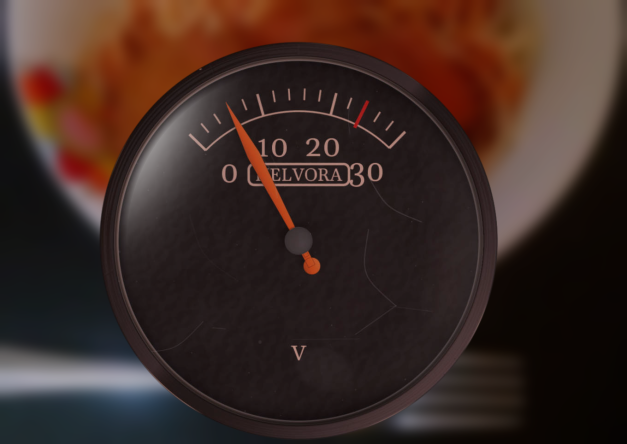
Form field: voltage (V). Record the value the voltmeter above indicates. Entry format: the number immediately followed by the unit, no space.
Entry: 6V
